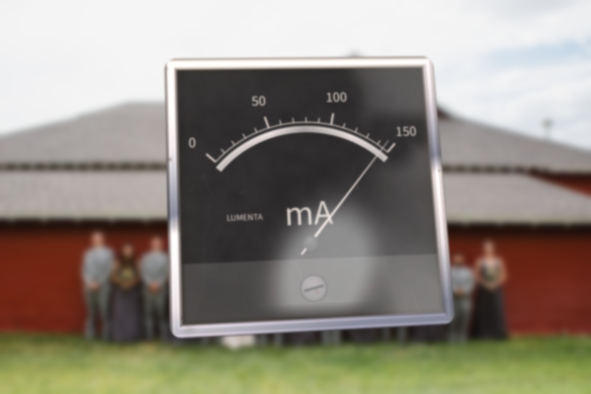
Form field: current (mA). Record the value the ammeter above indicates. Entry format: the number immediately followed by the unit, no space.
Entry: 145mA
